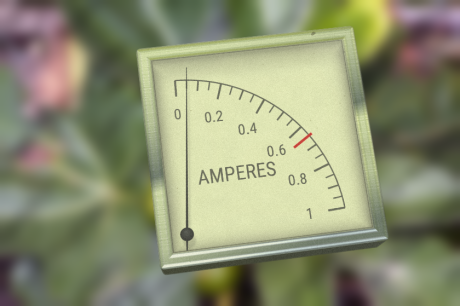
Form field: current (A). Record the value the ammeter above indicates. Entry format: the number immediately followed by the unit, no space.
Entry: 0.05A
